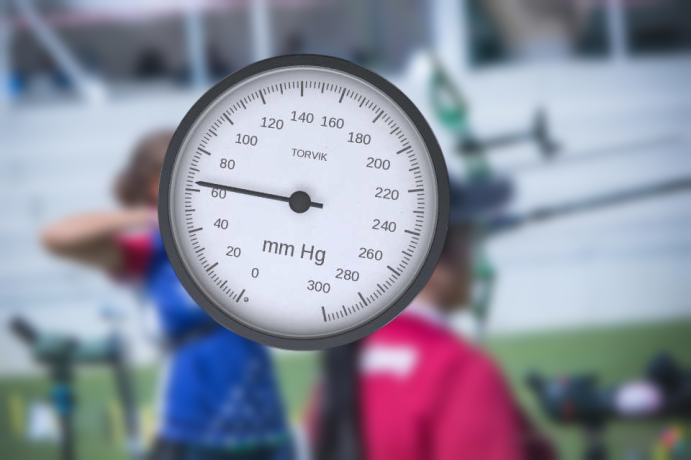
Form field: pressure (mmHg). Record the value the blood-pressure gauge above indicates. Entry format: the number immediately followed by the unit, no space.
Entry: 64mmHg
